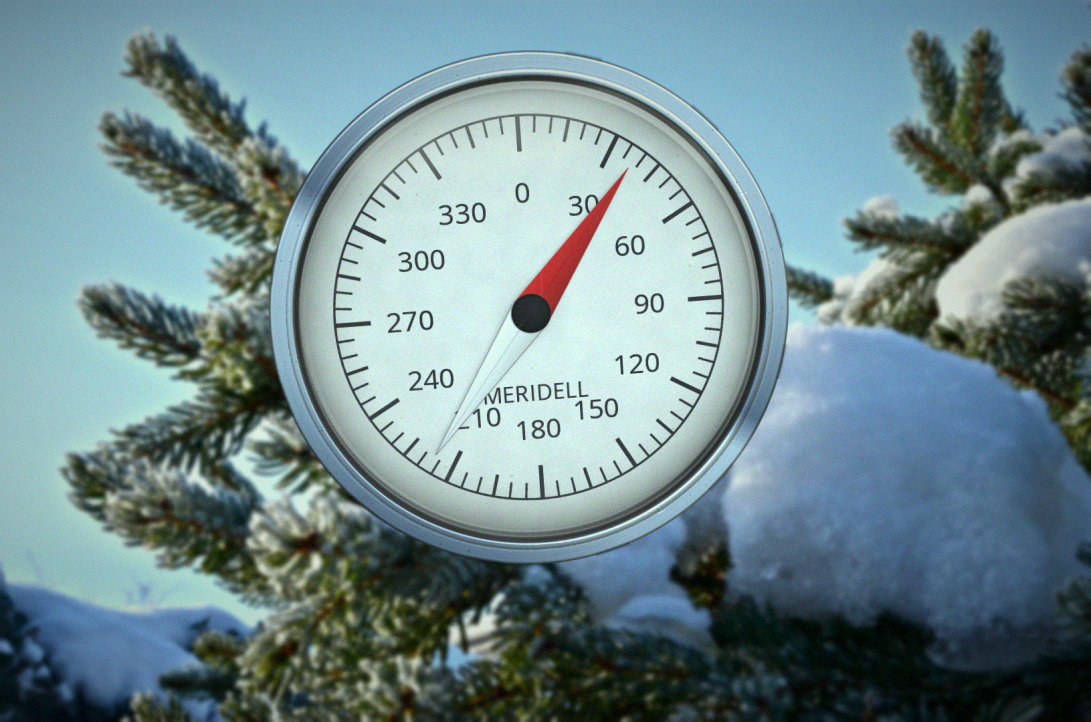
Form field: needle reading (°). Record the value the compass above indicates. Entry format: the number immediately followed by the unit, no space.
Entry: 37.5°
